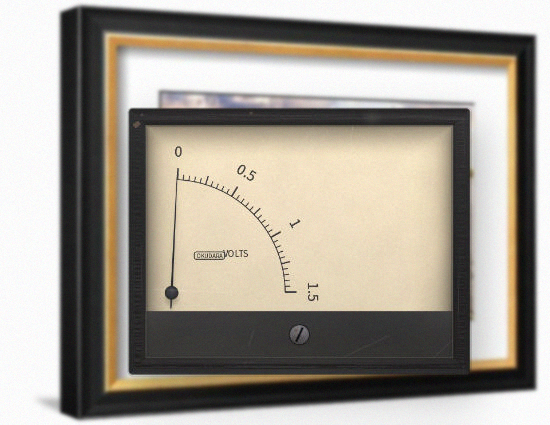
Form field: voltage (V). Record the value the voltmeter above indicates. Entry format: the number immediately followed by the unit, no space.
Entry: 0V
